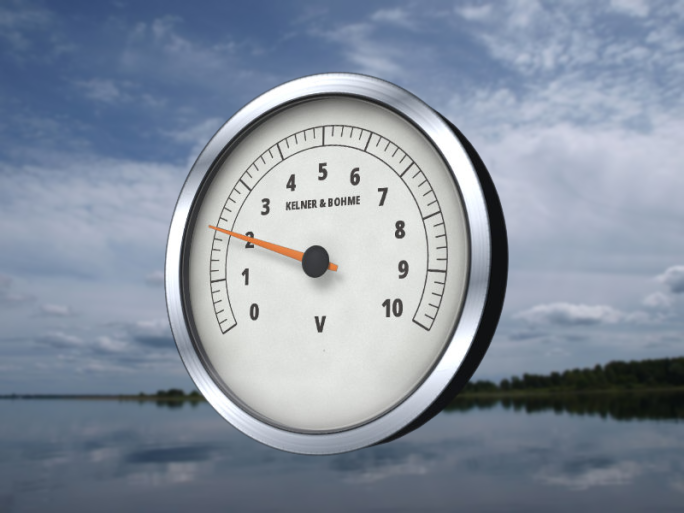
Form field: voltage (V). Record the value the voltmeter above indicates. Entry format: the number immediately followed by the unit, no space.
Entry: 2V
